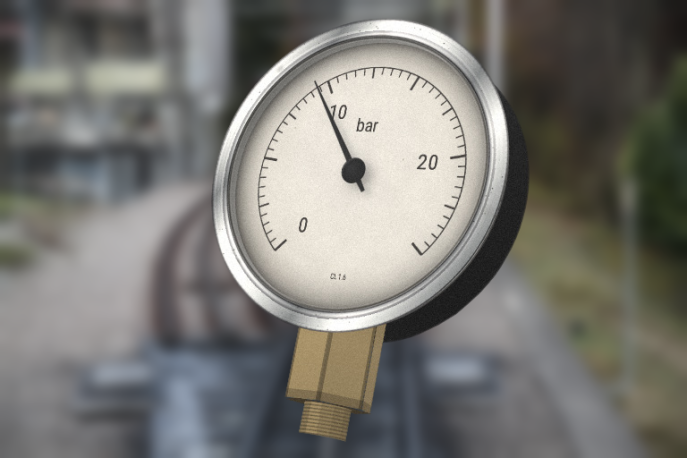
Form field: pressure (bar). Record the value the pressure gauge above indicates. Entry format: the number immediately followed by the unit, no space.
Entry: 9.5bar
